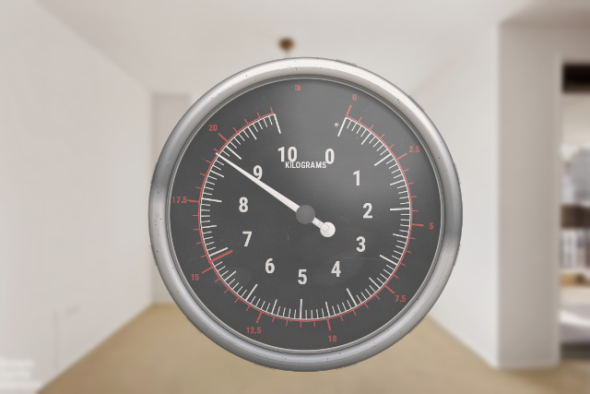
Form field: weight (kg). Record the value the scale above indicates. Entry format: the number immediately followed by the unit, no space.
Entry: 8.8kg
